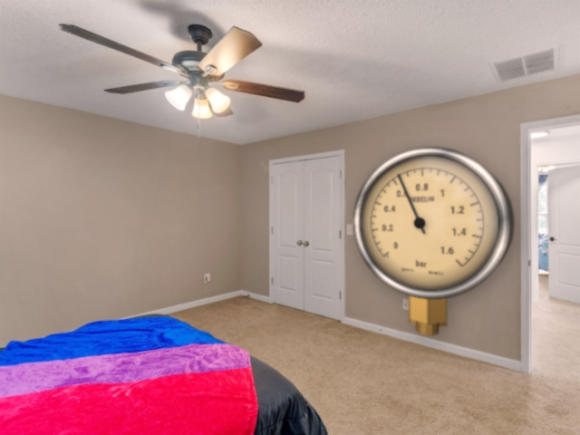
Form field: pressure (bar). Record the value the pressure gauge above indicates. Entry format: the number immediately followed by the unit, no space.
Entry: 0.65bar
